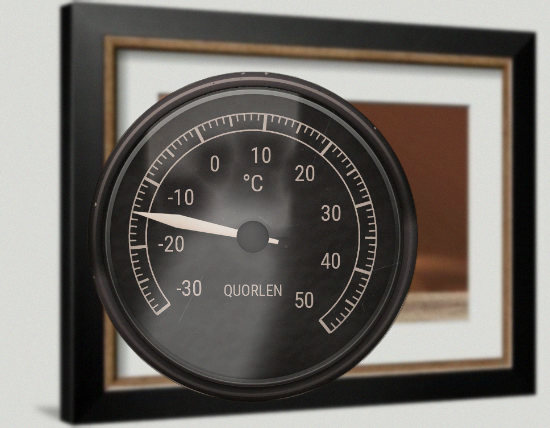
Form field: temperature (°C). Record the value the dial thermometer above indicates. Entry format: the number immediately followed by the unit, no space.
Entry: -15°C
